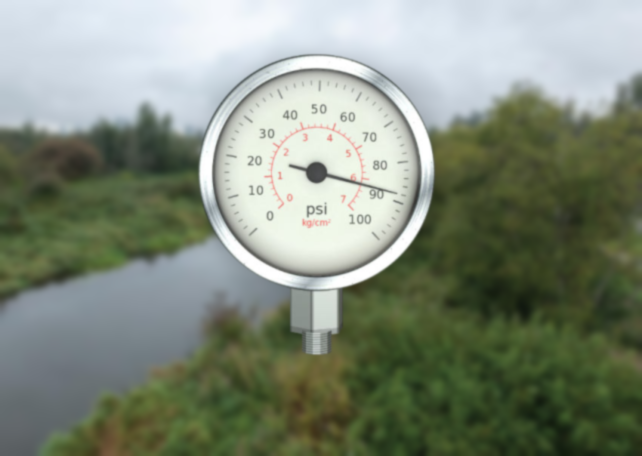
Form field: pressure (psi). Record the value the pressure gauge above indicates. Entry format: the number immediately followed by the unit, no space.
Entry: 88psi
